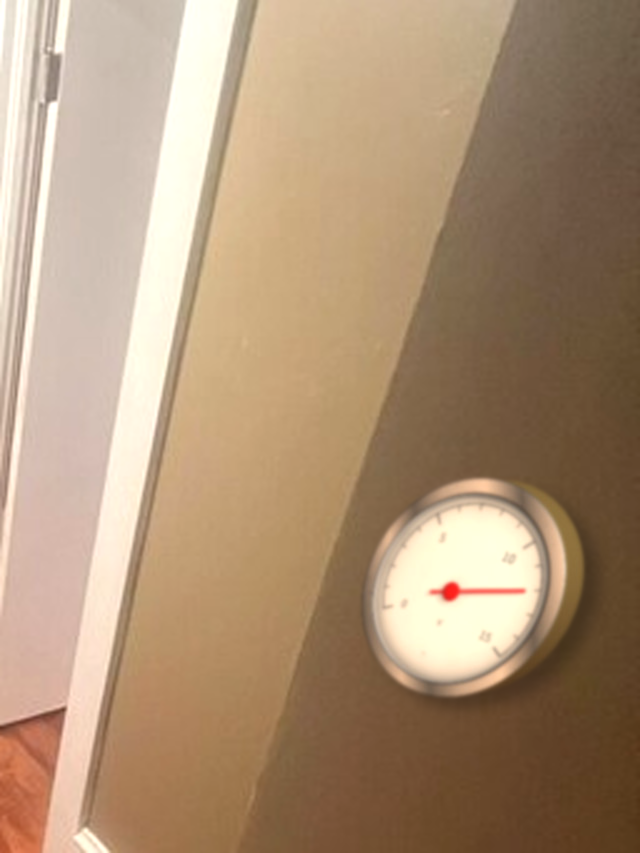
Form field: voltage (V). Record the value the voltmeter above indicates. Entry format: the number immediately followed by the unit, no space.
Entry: 12V
